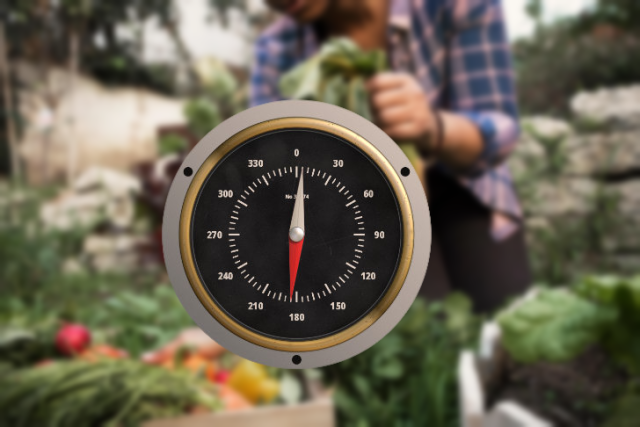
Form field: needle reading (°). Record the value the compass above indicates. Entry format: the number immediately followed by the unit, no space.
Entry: 185°
